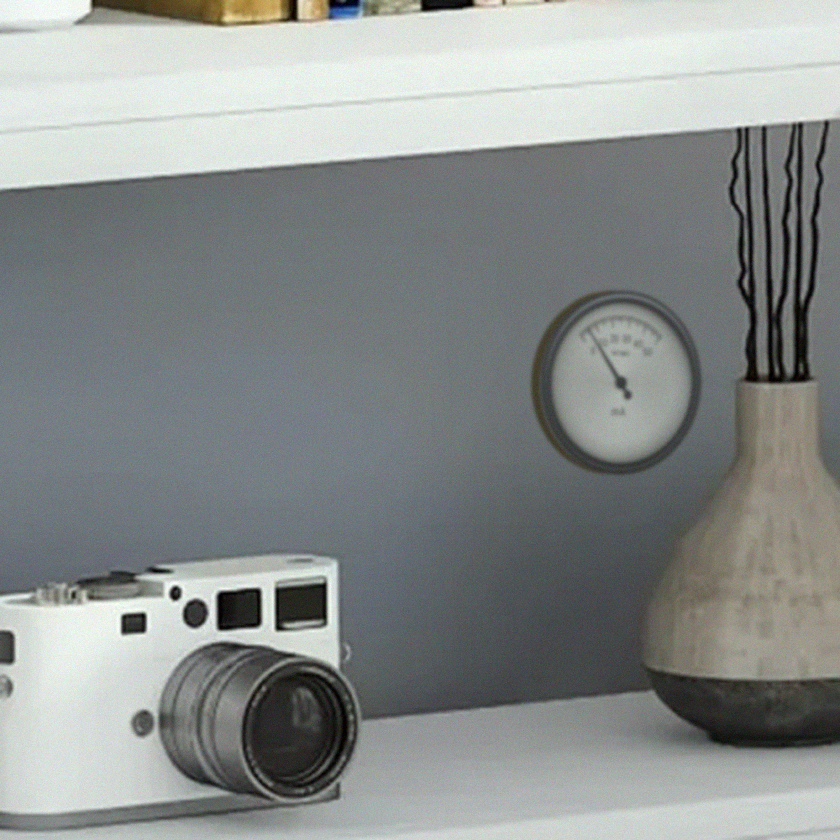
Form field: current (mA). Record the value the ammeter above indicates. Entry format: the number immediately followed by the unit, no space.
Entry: 5mA
